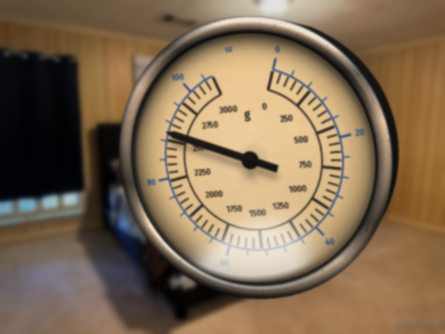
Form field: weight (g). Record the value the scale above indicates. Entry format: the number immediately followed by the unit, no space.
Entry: 2550g
